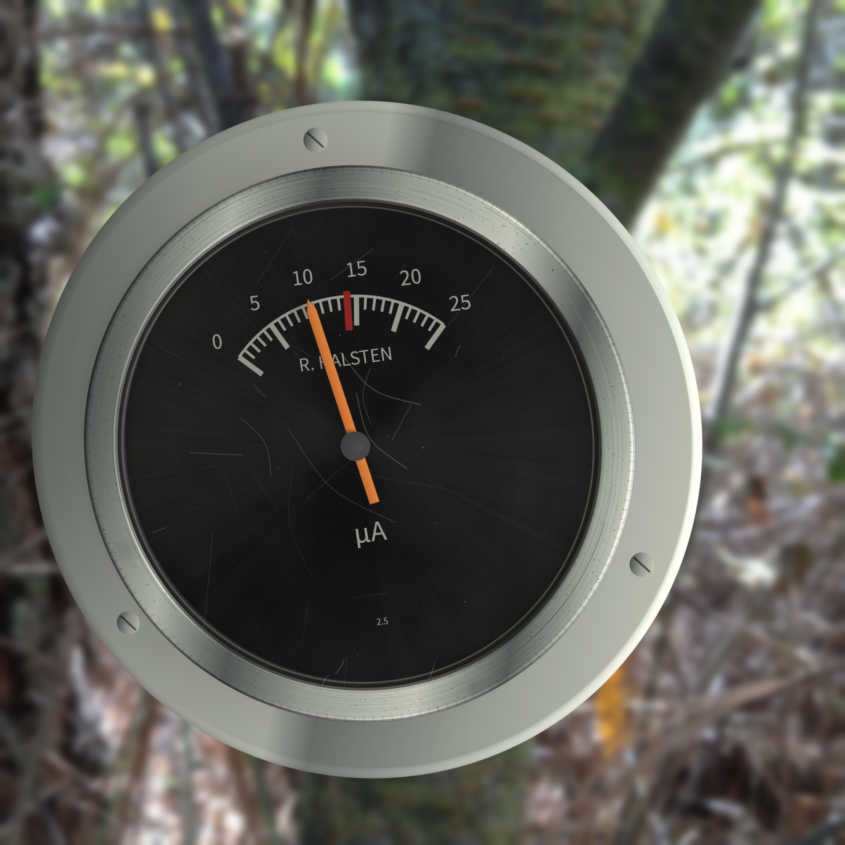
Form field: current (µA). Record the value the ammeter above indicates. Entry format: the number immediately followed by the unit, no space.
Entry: 10µA
